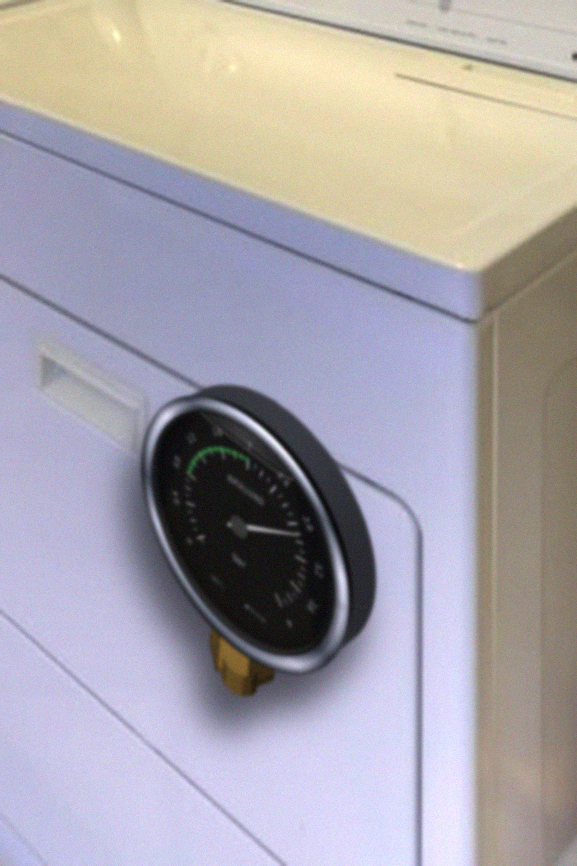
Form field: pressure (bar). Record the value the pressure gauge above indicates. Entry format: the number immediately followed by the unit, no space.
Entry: 2.9bar
